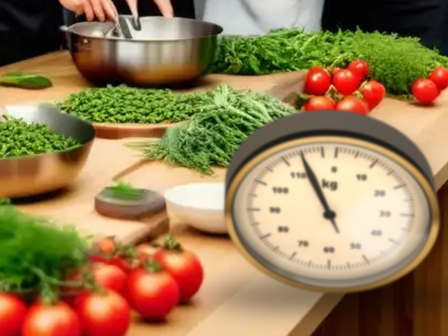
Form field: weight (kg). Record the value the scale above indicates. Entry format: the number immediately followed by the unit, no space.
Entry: 115kg
